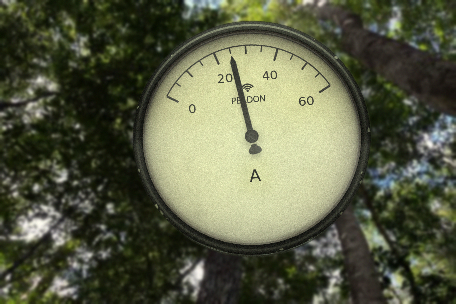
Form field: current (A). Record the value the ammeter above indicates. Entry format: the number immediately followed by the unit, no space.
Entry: 25A
